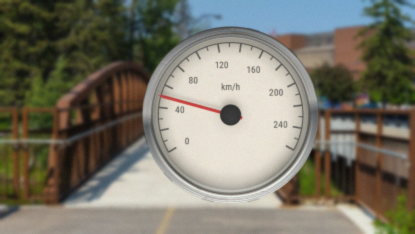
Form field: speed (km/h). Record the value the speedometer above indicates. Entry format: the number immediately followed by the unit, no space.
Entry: 50km/h
